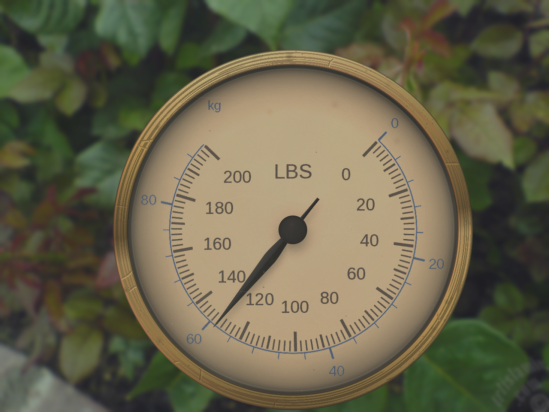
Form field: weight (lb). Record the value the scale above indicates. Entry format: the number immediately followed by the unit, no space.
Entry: 130lb
